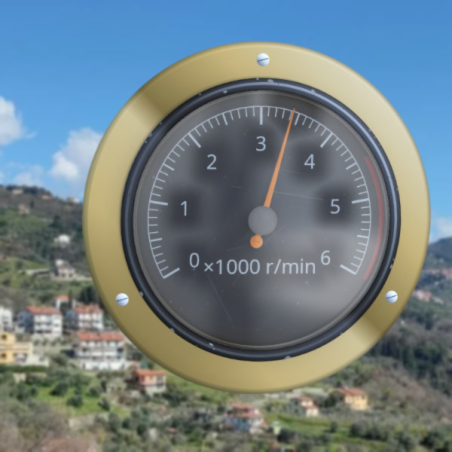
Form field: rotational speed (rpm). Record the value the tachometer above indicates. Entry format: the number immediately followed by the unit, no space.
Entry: 3400rpm
